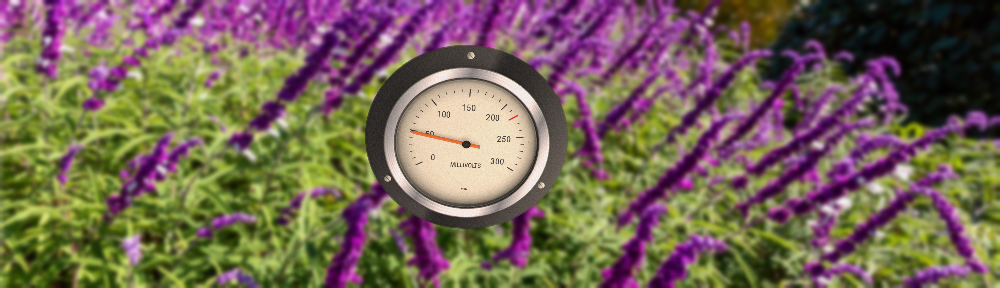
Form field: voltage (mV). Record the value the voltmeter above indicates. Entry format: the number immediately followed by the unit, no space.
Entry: 50mV
